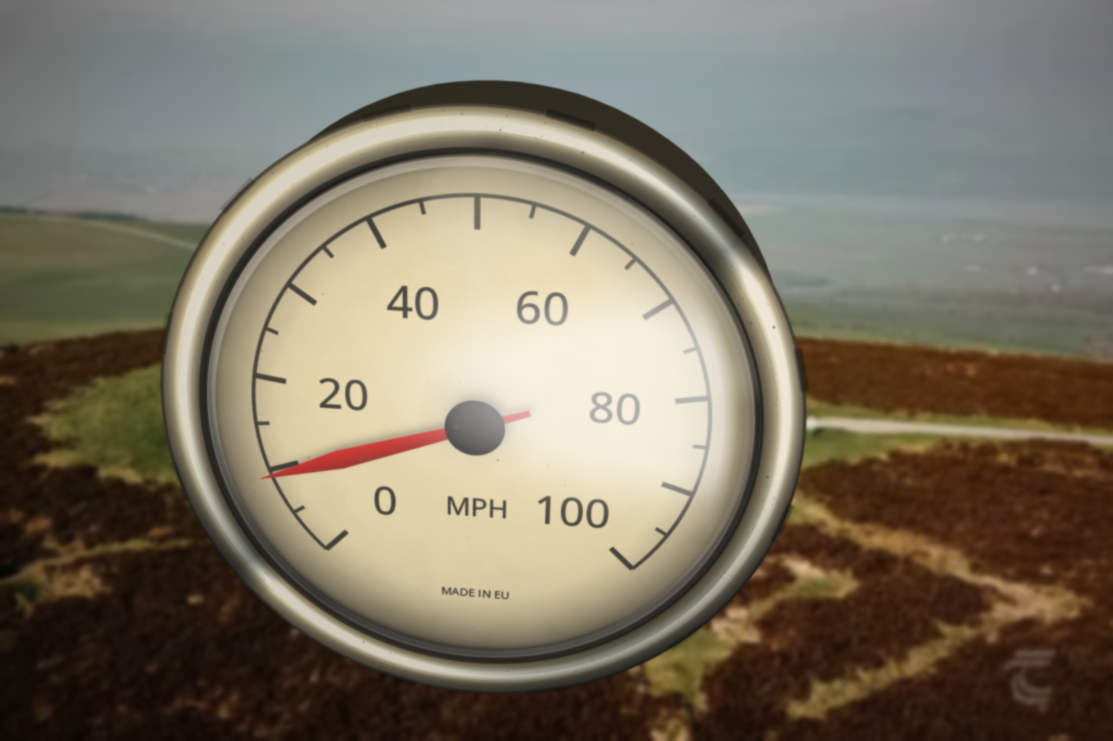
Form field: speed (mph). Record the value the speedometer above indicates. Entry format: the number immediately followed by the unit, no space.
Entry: 10mph
